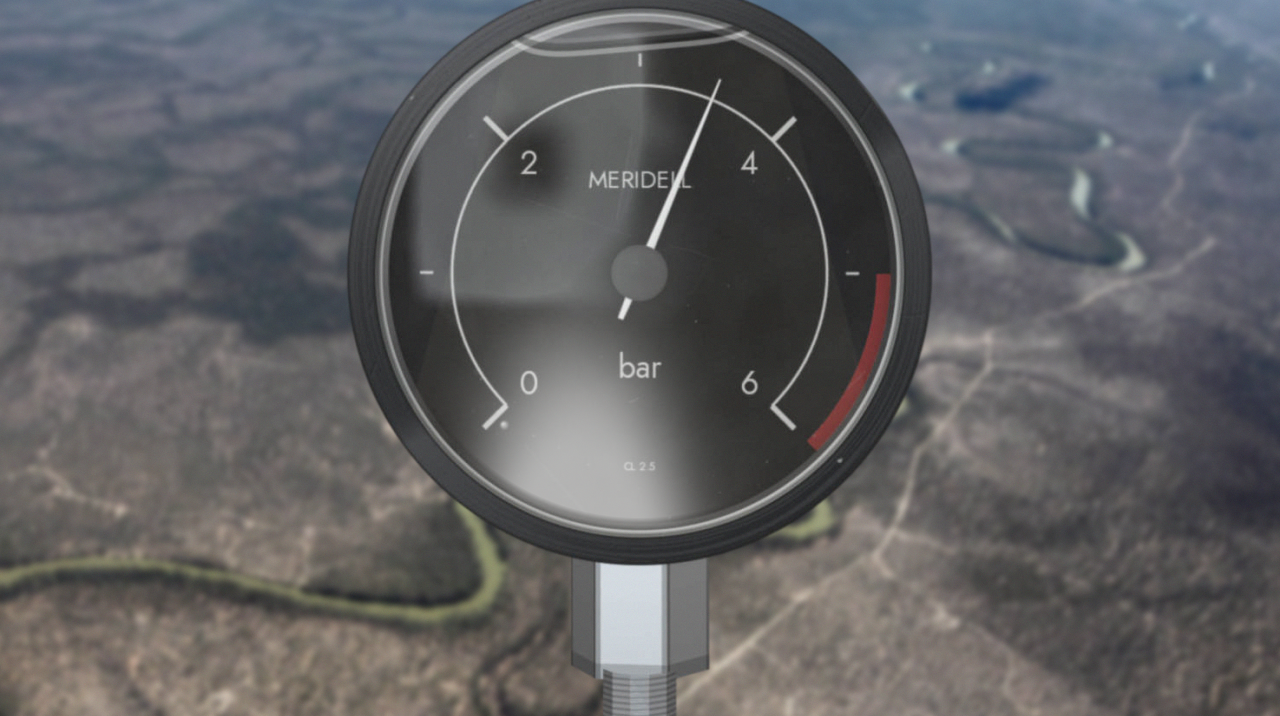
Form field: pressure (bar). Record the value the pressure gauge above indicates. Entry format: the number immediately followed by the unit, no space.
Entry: 3.5bar
